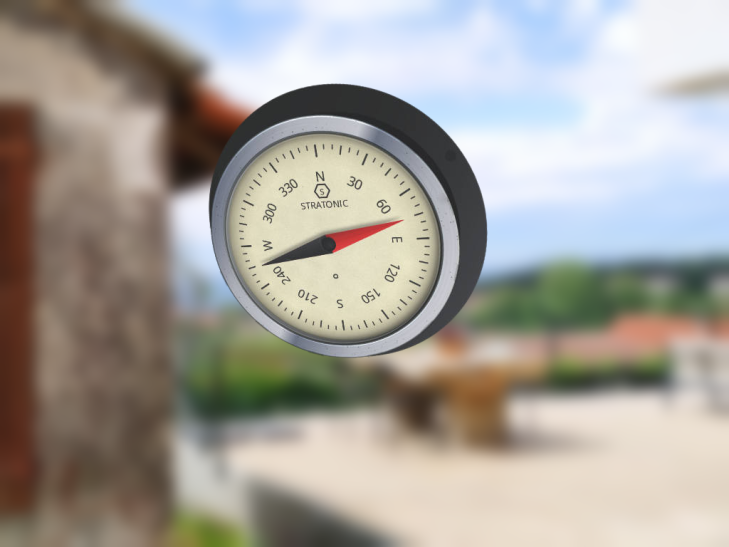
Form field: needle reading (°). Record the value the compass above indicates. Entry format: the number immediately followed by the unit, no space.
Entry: 75°
